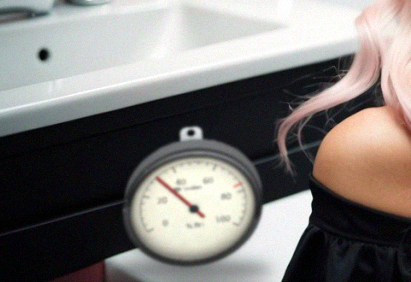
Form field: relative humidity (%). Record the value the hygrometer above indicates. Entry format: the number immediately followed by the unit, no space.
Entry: 32%
